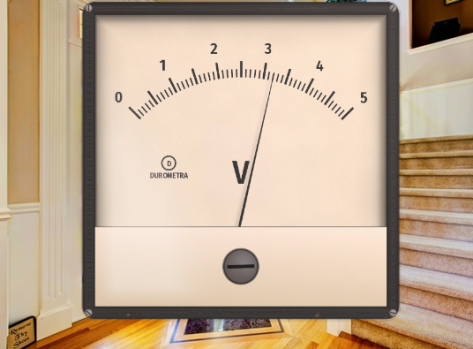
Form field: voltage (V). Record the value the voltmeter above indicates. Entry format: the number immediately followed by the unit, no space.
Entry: 3.2V
